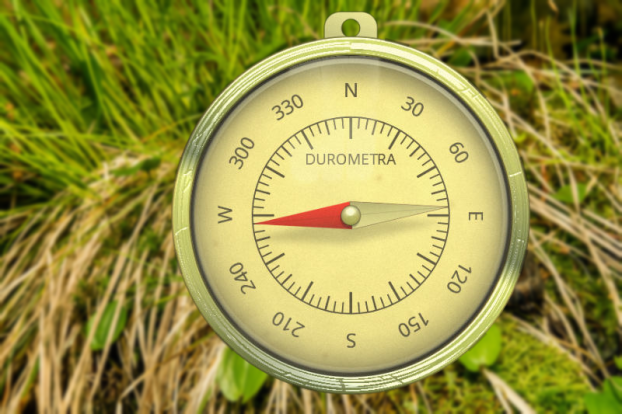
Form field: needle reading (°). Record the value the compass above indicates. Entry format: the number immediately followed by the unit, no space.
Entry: 265°
